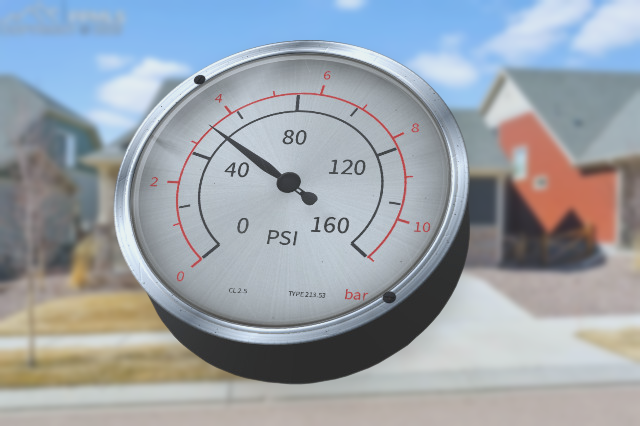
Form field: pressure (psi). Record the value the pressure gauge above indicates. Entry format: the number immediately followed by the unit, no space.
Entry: 50psi
